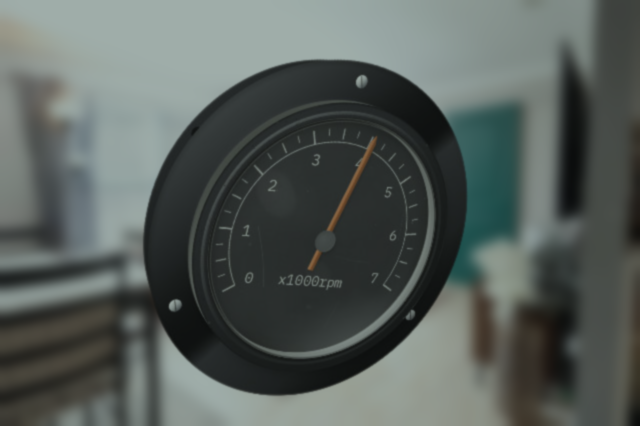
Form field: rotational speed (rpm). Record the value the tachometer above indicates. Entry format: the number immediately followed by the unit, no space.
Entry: 4000rpm
